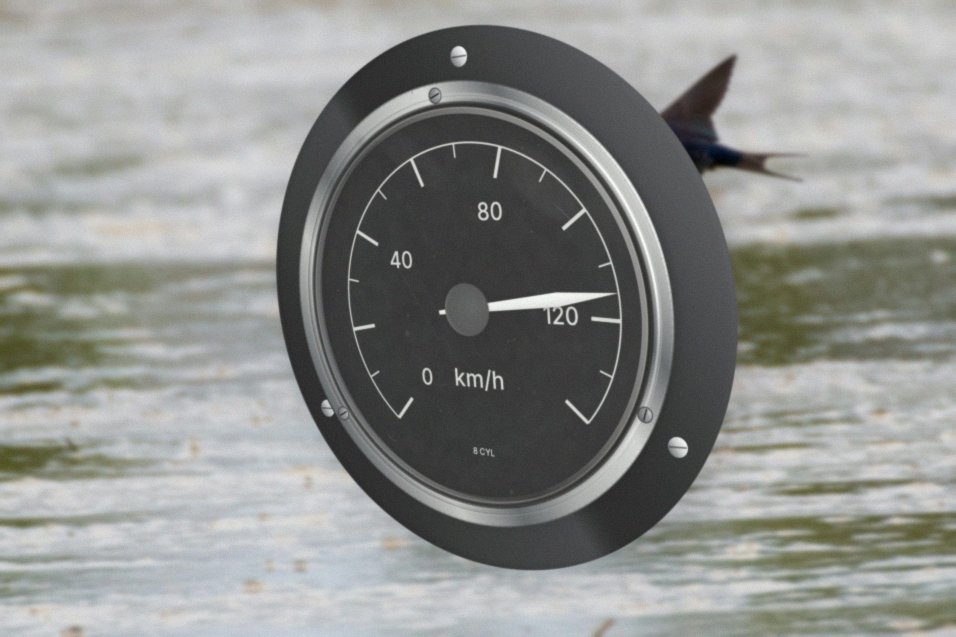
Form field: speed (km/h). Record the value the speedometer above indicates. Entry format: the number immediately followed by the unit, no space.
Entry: 115km/h
